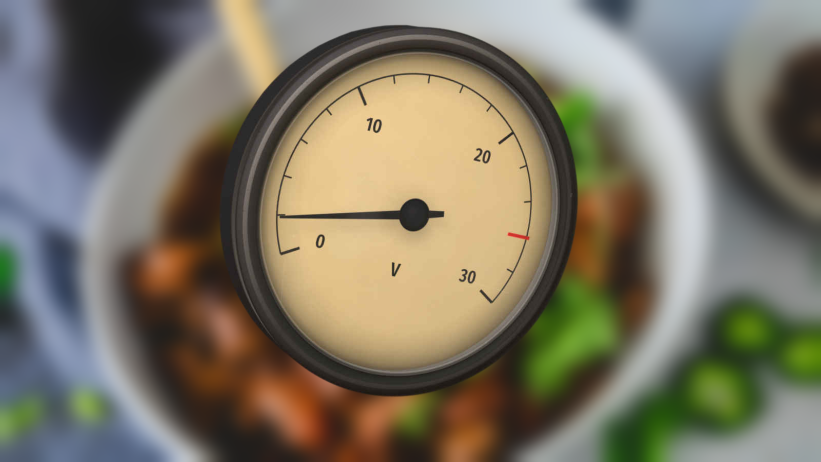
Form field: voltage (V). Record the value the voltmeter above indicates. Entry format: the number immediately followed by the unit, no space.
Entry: 2V
